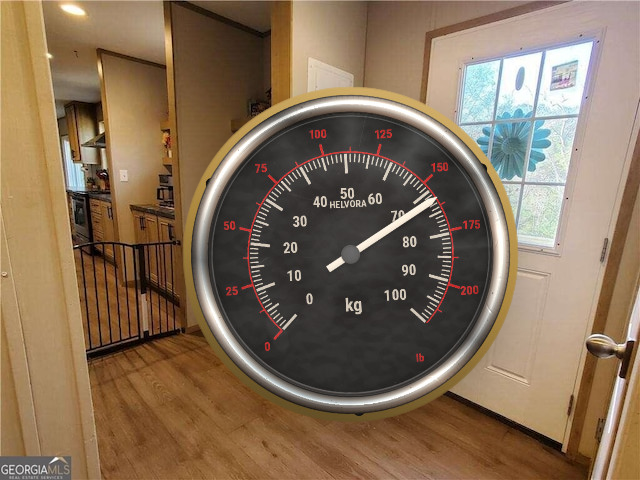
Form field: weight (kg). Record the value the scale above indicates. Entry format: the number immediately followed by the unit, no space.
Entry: 72kg
